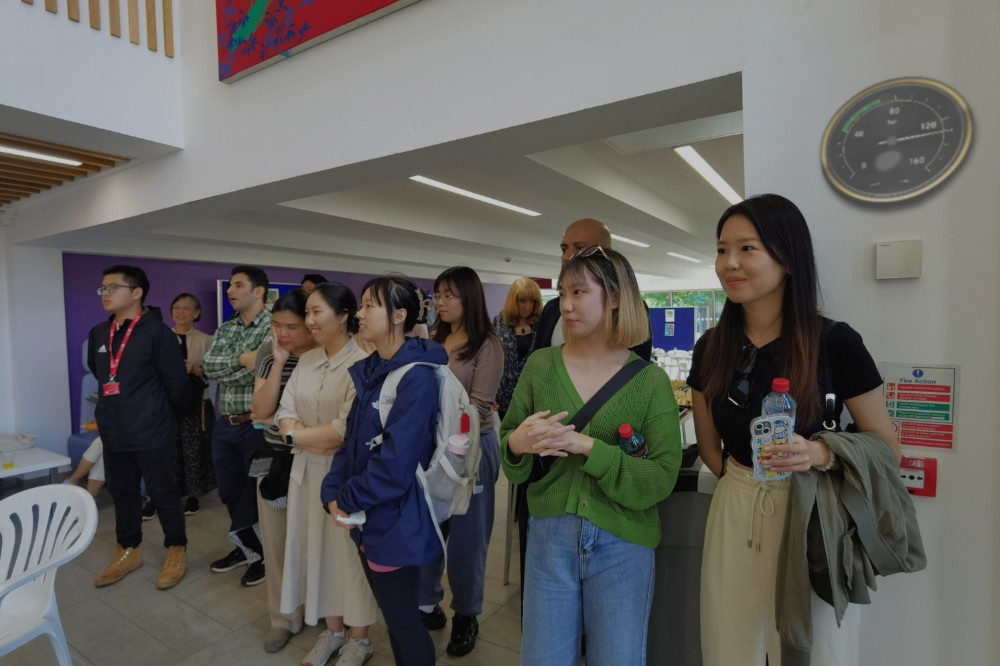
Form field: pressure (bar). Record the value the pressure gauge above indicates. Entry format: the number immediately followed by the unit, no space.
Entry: 130bar
